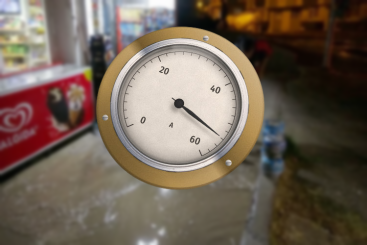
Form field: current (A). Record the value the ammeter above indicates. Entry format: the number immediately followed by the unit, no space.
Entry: 54A
